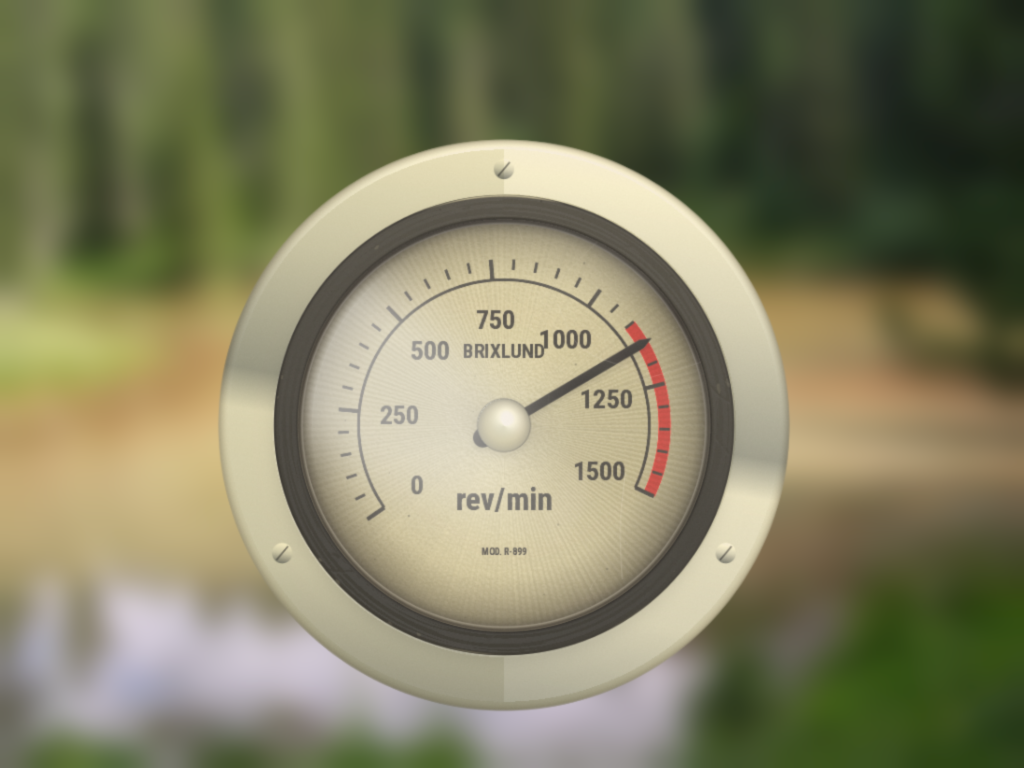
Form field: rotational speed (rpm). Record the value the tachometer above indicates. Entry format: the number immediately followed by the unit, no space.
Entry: 1150rpm
